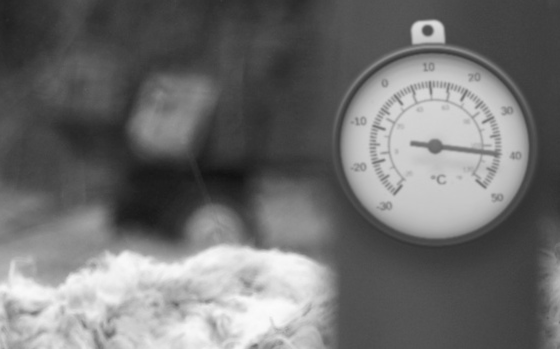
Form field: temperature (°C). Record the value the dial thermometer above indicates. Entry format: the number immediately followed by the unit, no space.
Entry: 40°C
